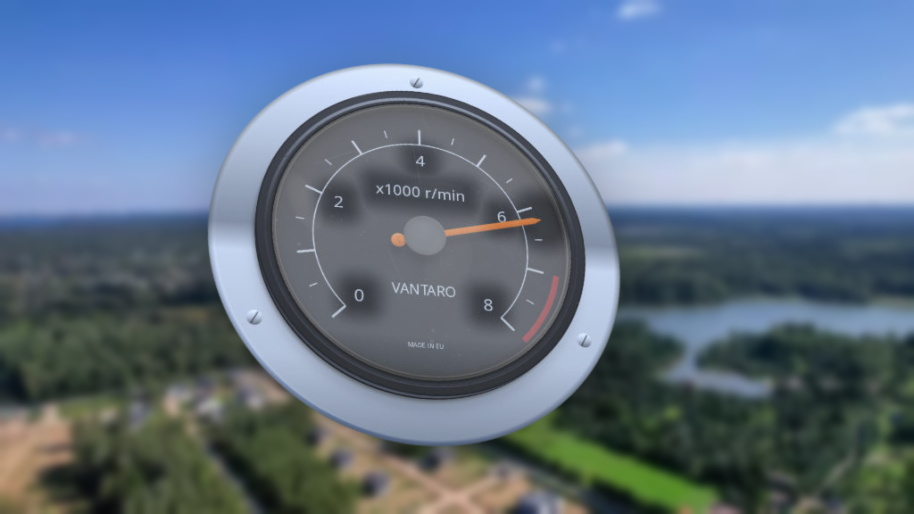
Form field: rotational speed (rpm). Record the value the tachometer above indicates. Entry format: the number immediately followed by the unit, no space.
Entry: 6250rpm
